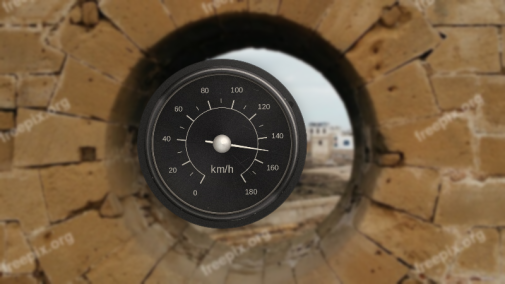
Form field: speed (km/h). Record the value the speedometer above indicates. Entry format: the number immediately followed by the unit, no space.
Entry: 150km/h
